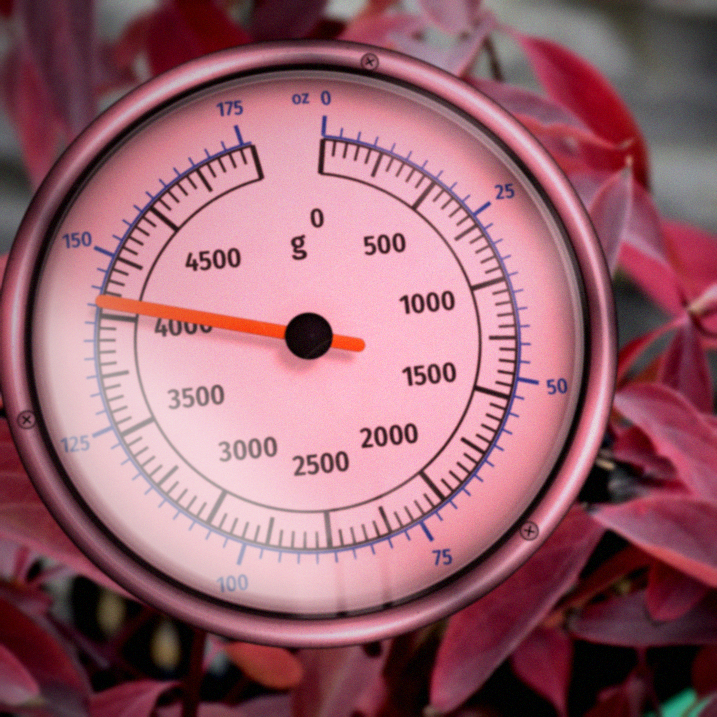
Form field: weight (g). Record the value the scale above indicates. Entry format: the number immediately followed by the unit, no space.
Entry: 4050g
